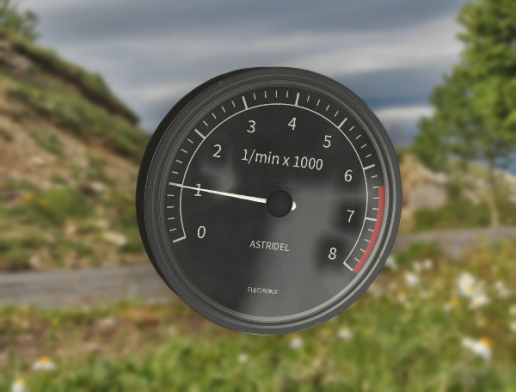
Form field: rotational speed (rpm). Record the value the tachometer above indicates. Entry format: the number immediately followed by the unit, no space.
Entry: 1000rpm
